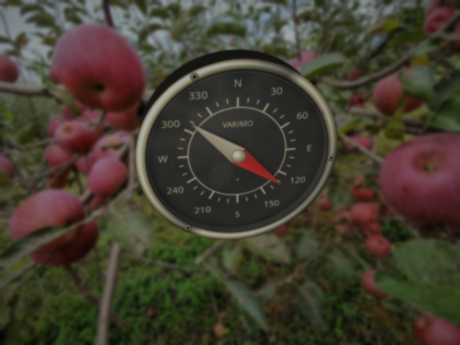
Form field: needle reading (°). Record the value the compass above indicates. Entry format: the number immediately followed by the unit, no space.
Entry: 130°
